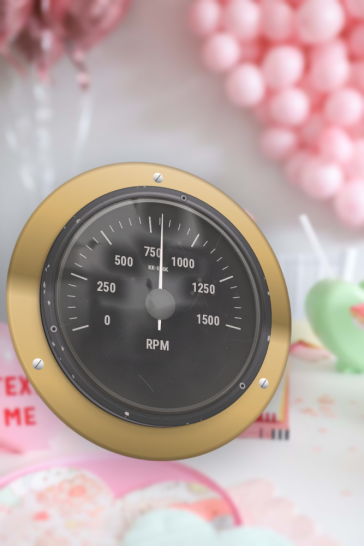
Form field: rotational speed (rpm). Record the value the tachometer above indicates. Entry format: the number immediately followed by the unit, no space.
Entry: 800rpm
